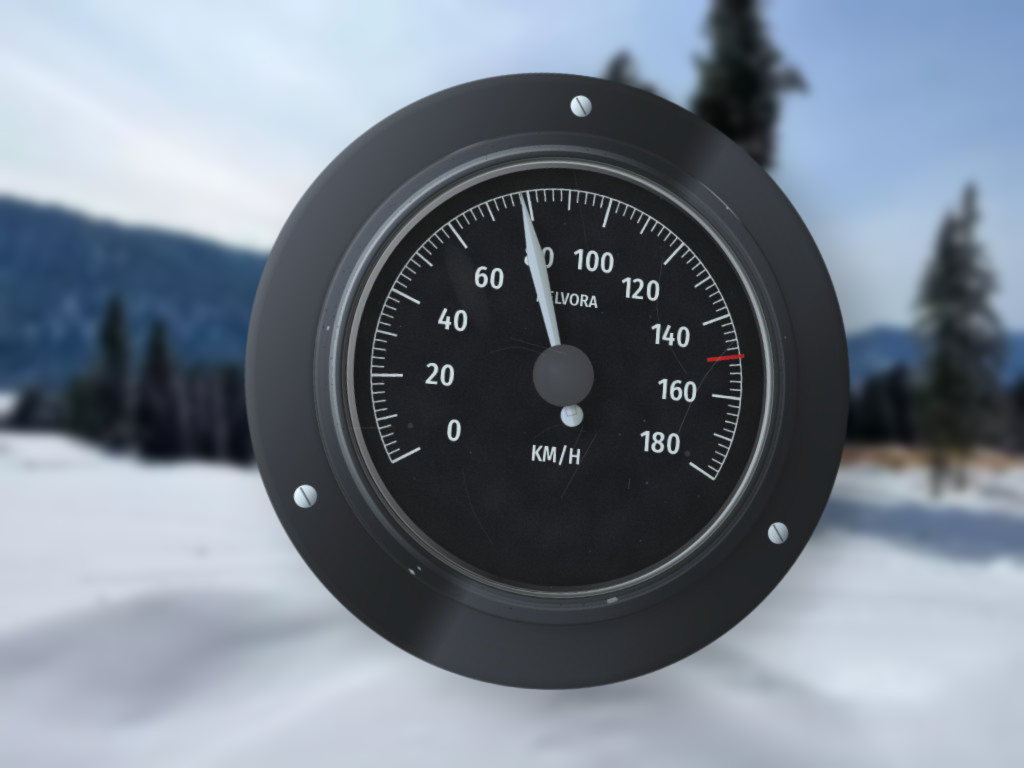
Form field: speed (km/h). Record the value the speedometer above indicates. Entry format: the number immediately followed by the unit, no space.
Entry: 78km/h
